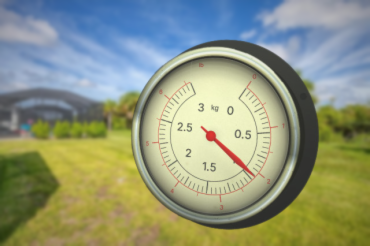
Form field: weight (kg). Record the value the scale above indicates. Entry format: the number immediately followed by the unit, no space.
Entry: 0.95kg
